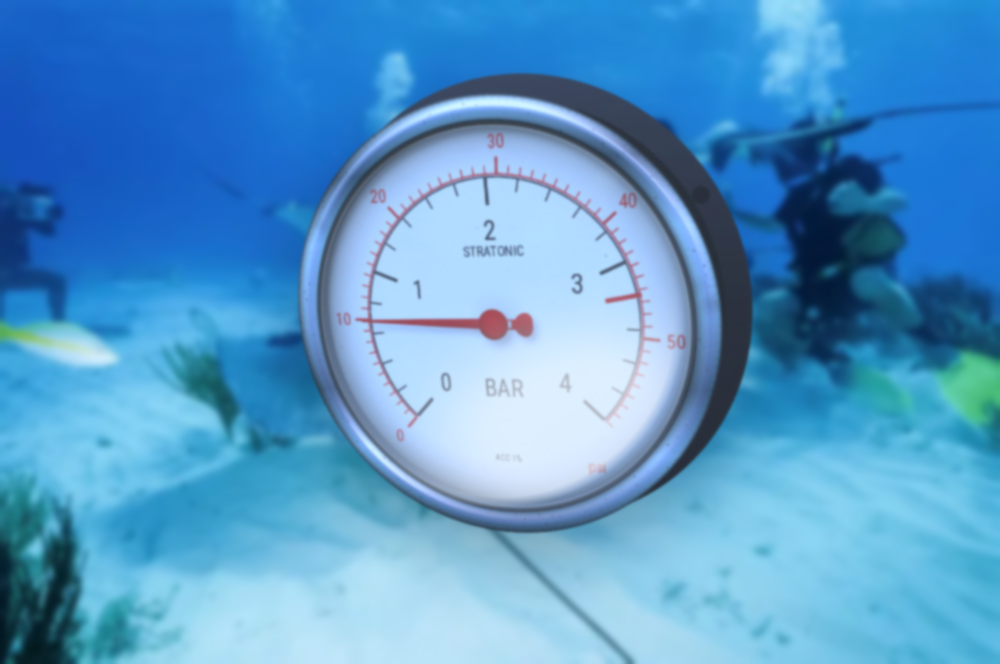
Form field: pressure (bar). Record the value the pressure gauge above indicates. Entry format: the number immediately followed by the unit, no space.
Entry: 0.7bar
